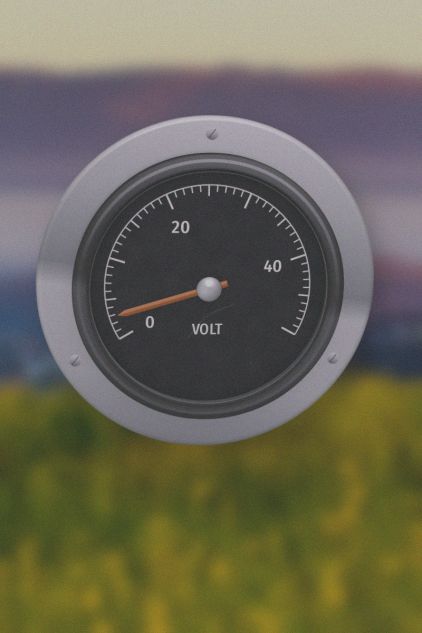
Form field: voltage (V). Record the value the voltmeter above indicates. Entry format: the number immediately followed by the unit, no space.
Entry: 3V
